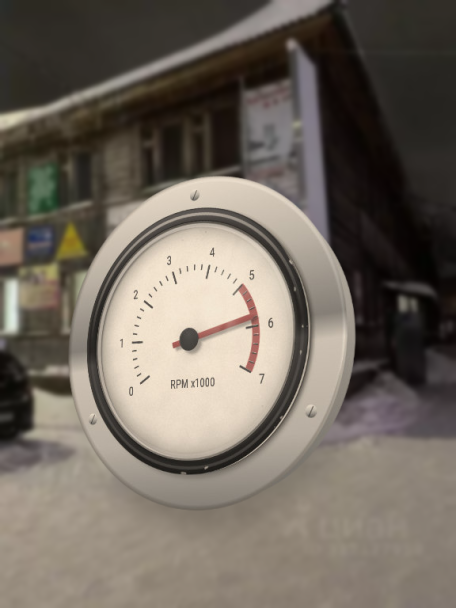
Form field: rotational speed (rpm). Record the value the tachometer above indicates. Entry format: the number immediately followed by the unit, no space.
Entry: 5800rpm
